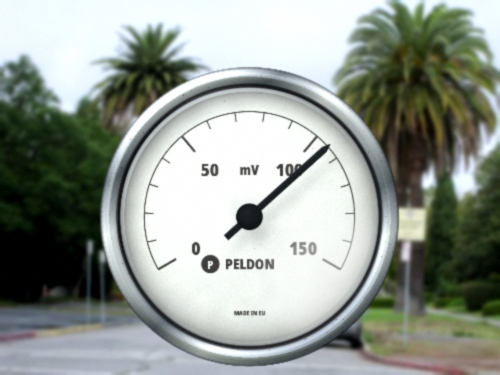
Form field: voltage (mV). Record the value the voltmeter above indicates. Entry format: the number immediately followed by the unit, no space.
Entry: 105mV
